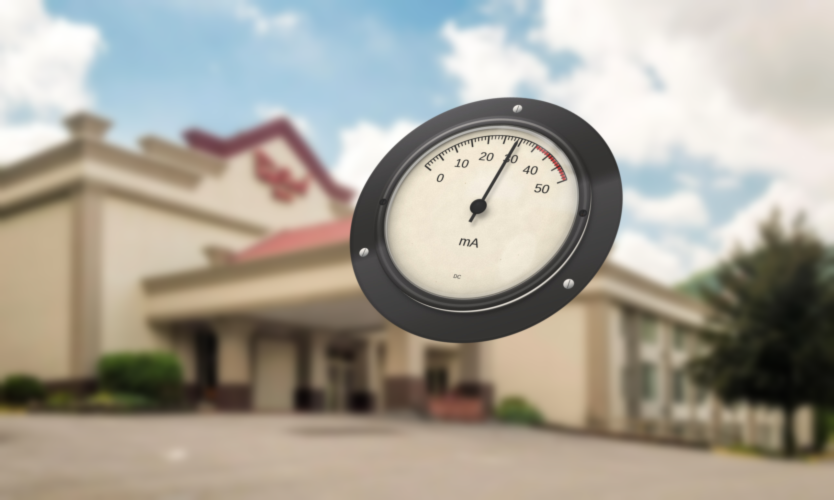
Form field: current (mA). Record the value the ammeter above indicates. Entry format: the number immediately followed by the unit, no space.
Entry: 30mA
